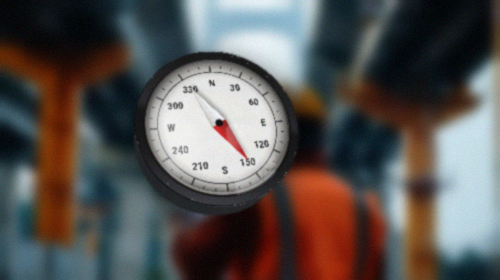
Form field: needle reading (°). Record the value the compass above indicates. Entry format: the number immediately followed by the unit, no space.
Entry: 150°
